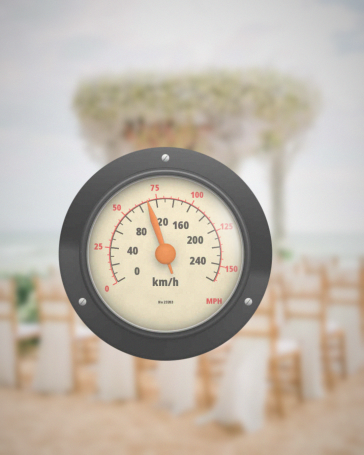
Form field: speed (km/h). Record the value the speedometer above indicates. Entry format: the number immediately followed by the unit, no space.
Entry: 110km/h
